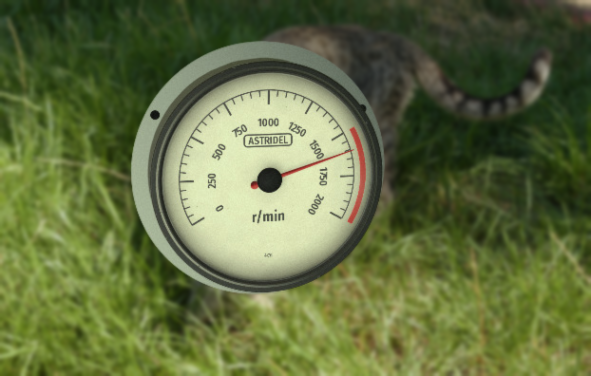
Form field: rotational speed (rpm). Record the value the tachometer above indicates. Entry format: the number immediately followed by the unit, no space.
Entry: 1600rpm
